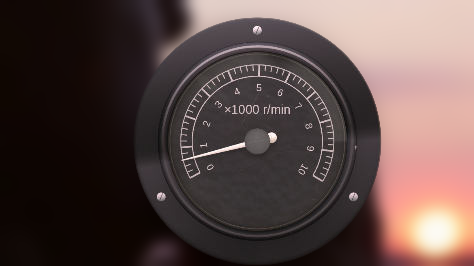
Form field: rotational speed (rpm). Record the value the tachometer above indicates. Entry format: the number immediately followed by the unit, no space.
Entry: 600rpm
